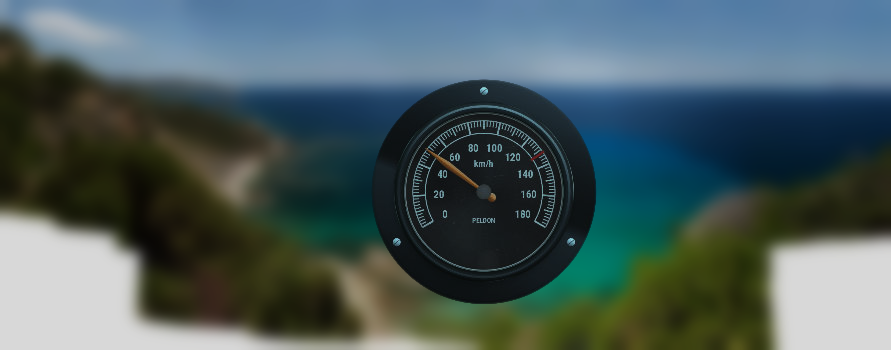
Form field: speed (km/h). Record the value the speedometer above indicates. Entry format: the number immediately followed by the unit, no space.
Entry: 50km/h
